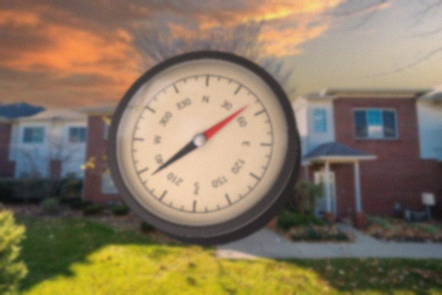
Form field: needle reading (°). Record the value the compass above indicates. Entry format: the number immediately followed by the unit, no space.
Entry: 50°
